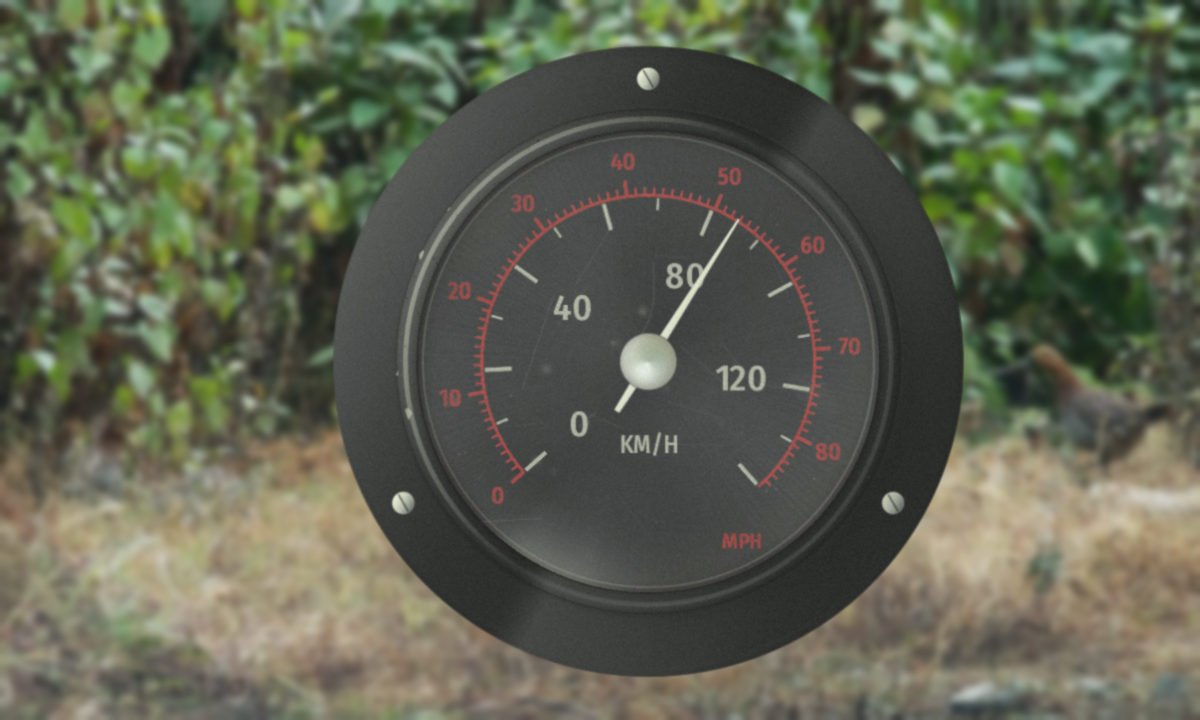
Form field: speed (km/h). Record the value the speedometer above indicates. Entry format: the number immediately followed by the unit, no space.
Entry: 85km/h
